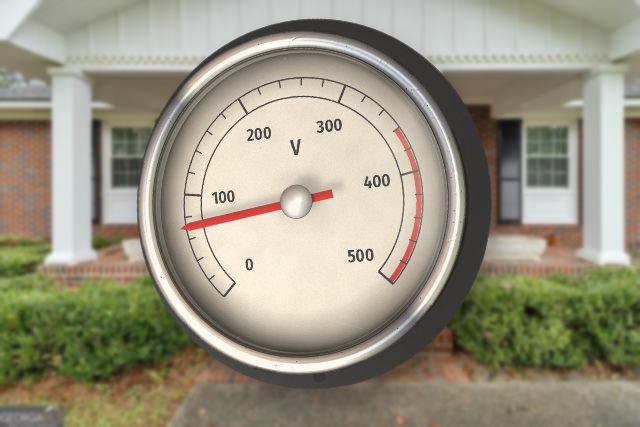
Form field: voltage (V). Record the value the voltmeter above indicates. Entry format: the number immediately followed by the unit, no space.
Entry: 70V
